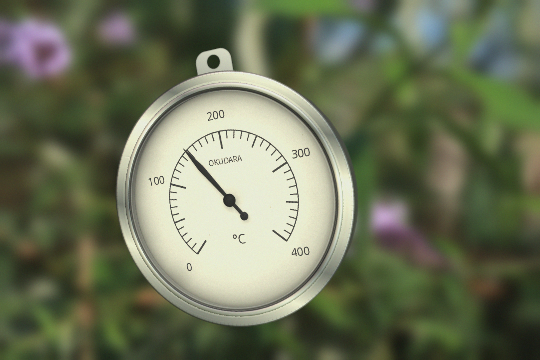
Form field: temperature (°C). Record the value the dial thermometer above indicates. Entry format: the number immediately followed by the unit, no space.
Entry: 150°C
